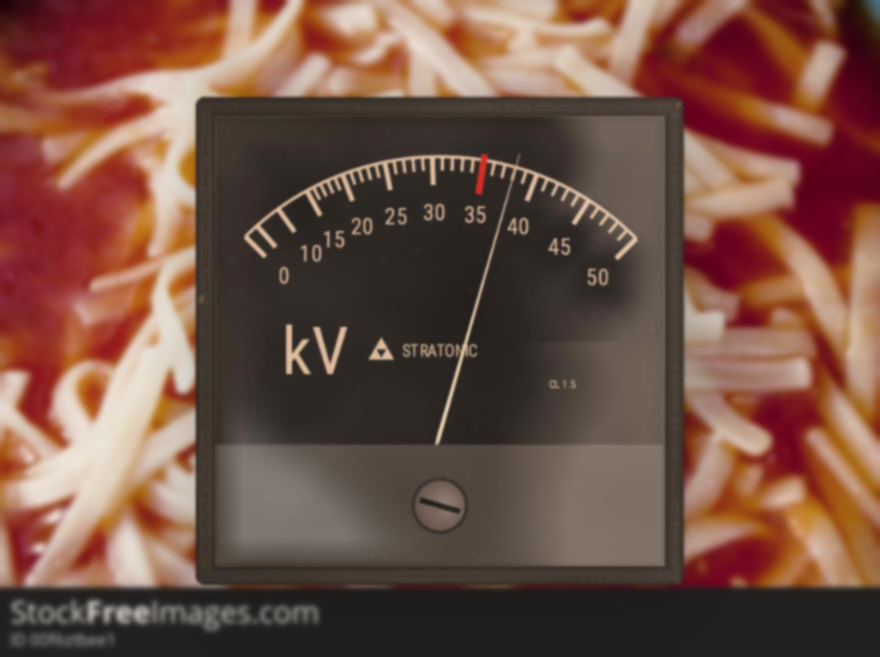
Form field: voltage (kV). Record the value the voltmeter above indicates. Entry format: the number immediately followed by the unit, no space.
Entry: 38kV
